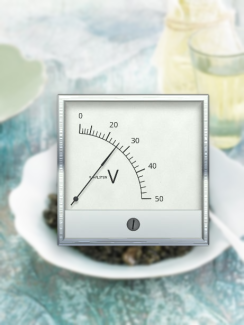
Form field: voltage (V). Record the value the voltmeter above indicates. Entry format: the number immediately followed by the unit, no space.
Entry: 26V
